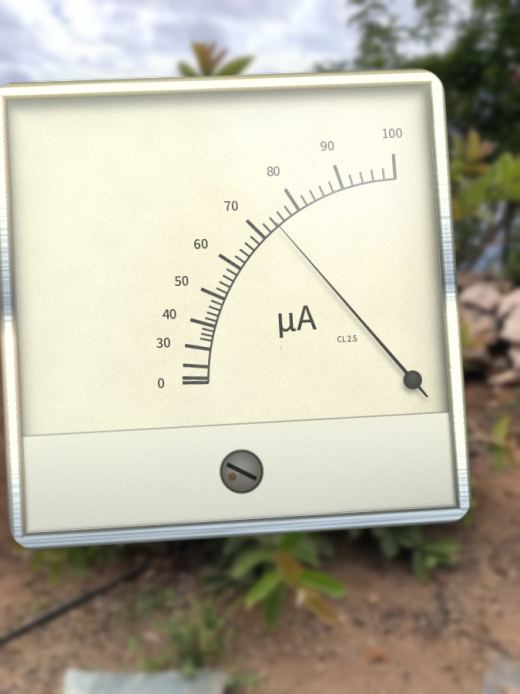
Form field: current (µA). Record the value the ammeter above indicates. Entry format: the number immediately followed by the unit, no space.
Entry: 74µA
